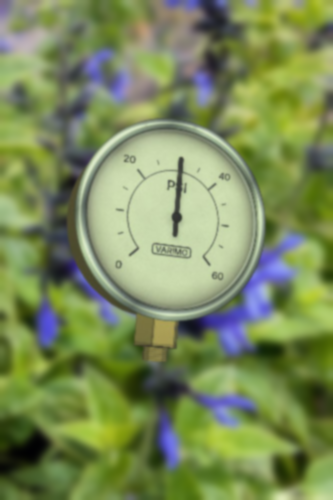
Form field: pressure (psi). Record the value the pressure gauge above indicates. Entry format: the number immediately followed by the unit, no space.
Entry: 30psi
